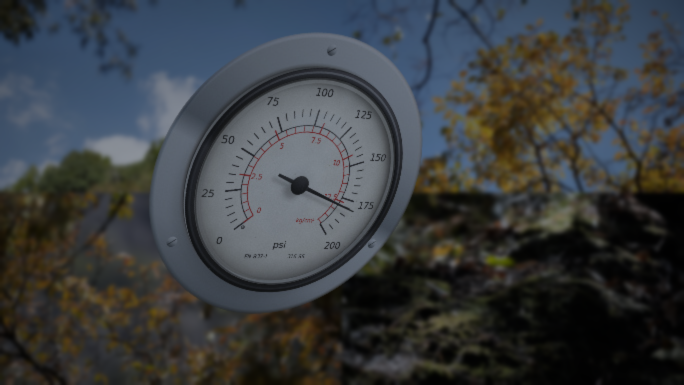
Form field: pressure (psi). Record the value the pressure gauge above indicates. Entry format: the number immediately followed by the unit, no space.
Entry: 180psi
